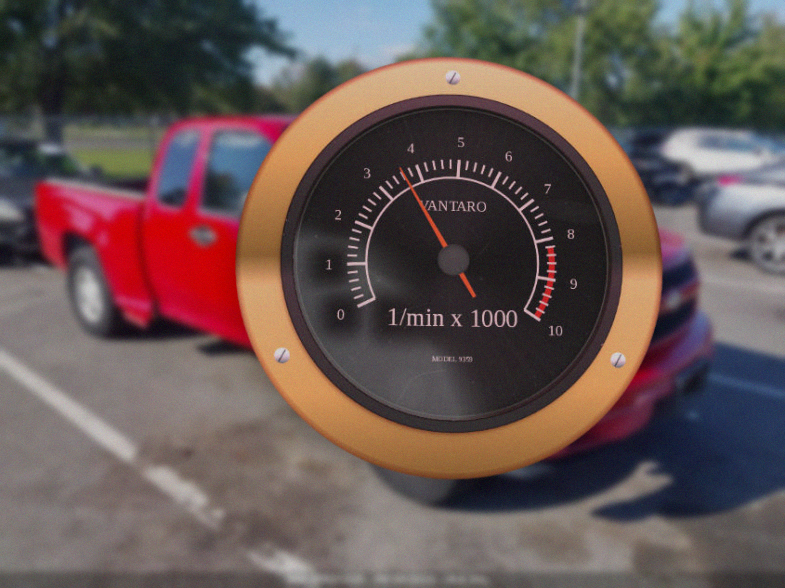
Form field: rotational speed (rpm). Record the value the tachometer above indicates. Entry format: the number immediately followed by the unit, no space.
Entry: 3600rpm
